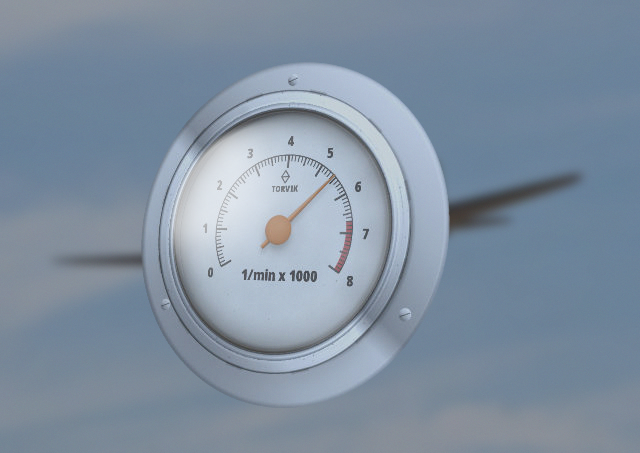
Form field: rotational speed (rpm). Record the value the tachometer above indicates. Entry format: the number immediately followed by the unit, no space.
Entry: 5500rpm
